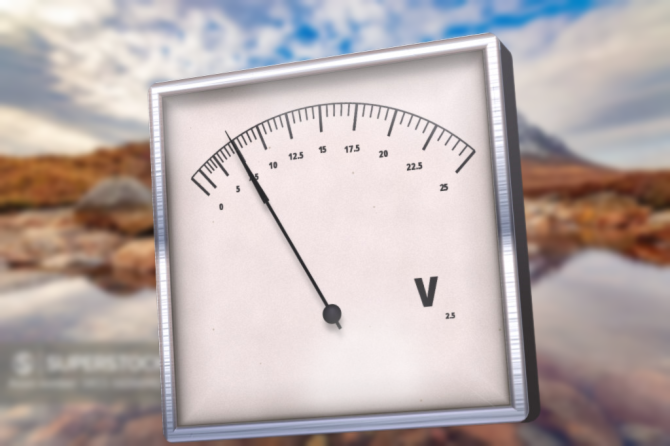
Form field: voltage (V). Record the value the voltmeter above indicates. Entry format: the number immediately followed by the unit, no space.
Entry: 7.5V
